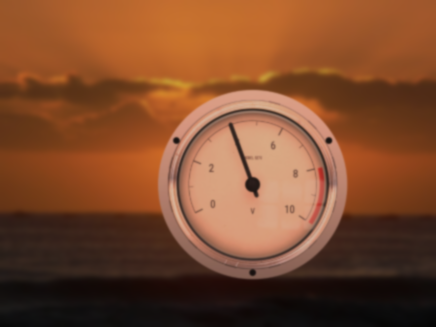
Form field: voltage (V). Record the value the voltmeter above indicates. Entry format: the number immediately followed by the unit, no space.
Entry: 4V
